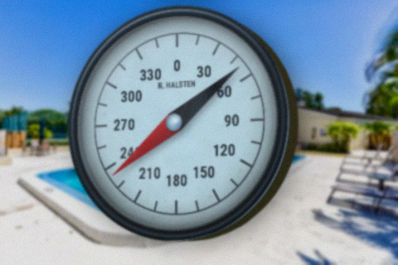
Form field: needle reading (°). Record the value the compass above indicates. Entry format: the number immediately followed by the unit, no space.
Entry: 232.5°
